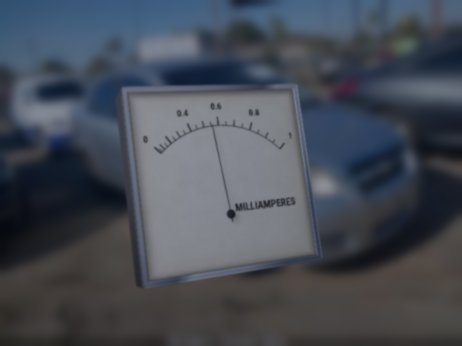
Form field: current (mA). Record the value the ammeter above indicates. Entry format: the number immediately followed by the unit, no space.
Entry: 0.55mA
